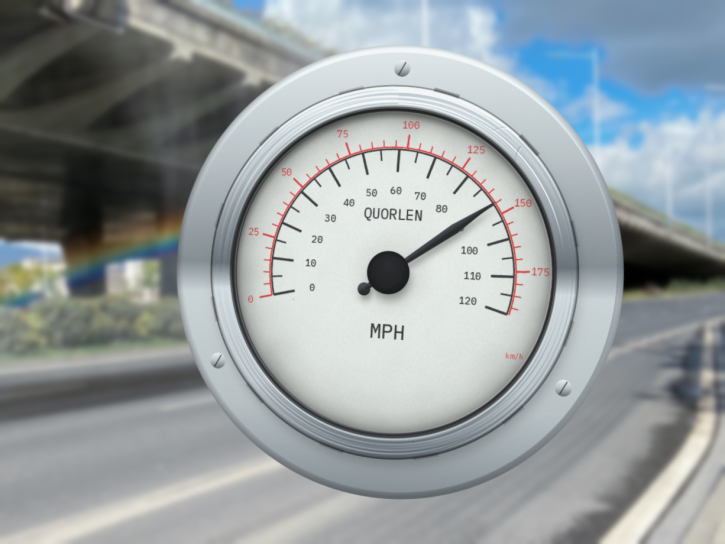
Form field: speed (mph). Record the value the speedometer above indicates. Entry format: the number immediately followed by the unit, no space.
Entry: 90mph
